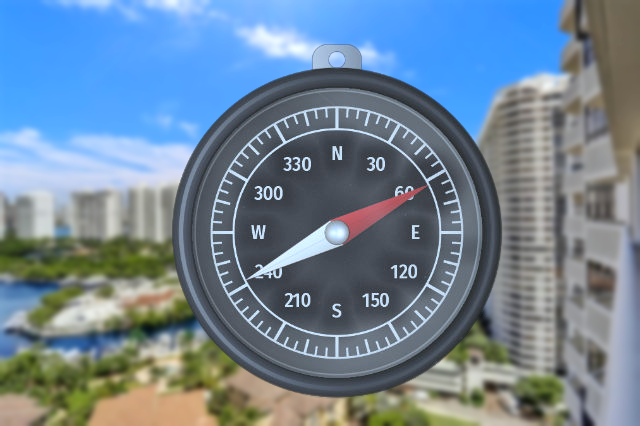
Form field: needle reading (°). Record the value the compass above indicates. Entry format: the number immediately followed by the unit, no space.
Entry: 62.5°
